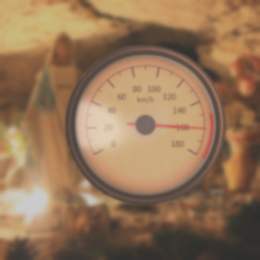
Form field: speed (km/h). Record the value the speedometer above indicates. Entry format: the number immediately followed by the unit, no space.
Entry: 160km/h
